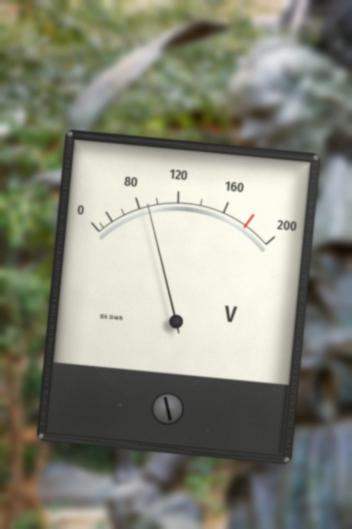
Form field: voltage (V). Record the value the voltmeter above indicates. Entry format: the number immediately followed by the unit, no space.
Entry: 90V
